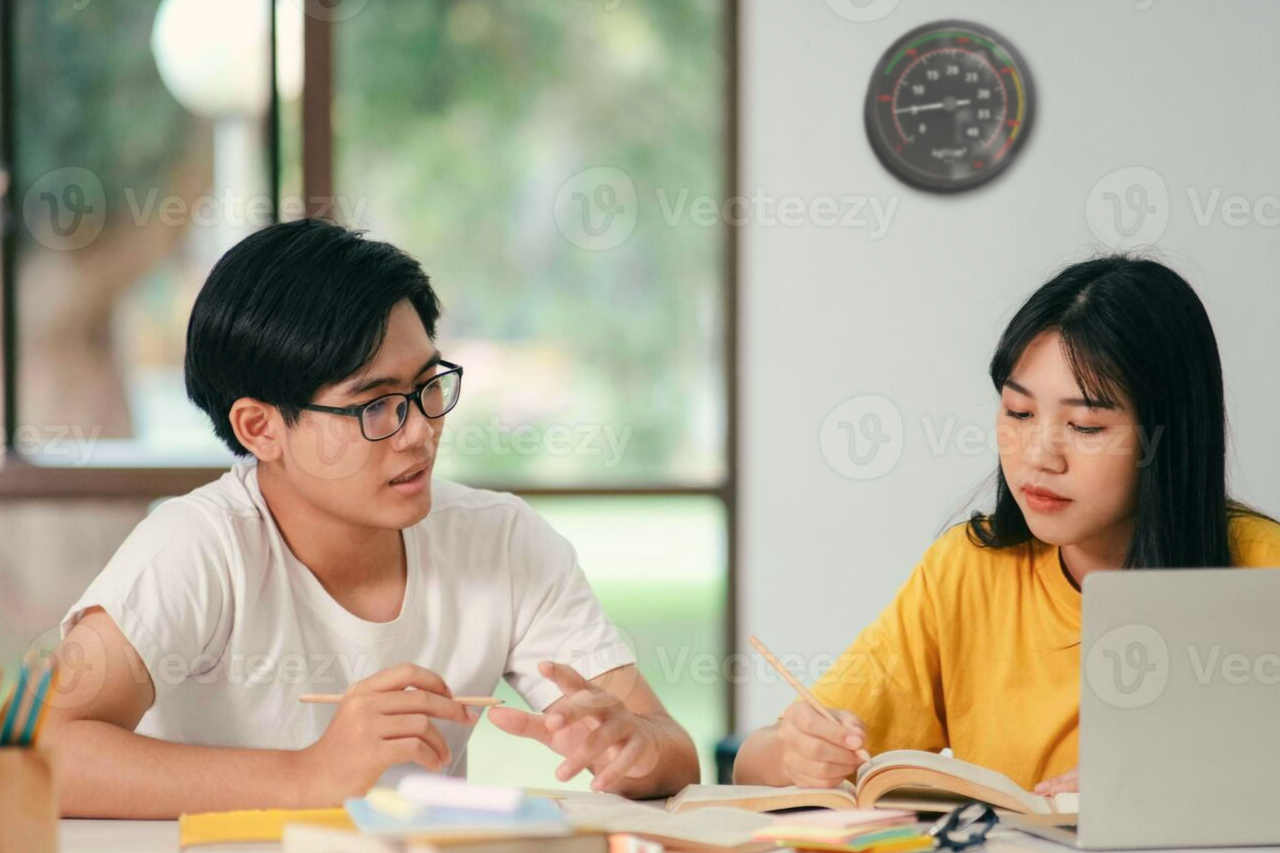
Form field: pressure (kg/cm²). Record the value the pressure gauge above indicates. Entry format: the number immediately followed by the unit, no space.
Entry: 5kg/cm²
